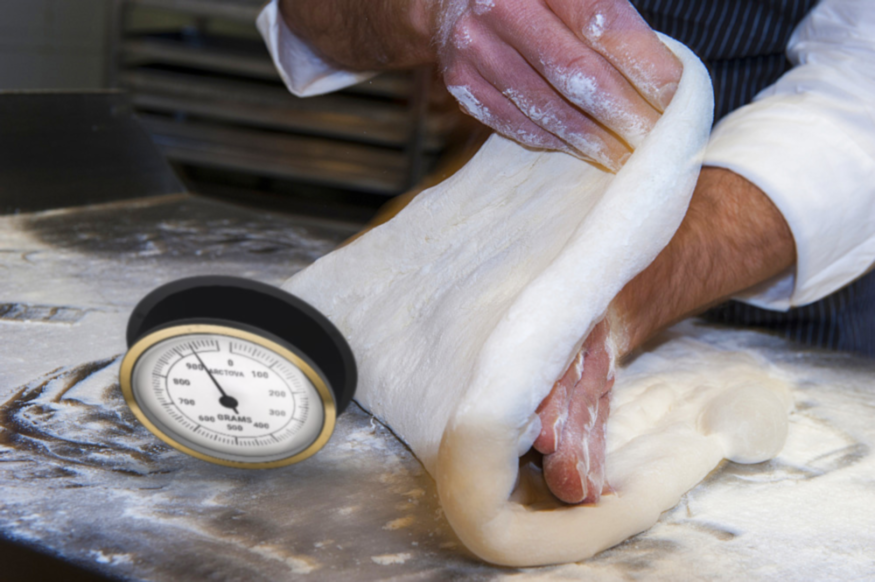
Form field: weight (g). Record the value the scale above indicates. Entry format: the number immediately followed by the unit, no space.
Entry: 950g
